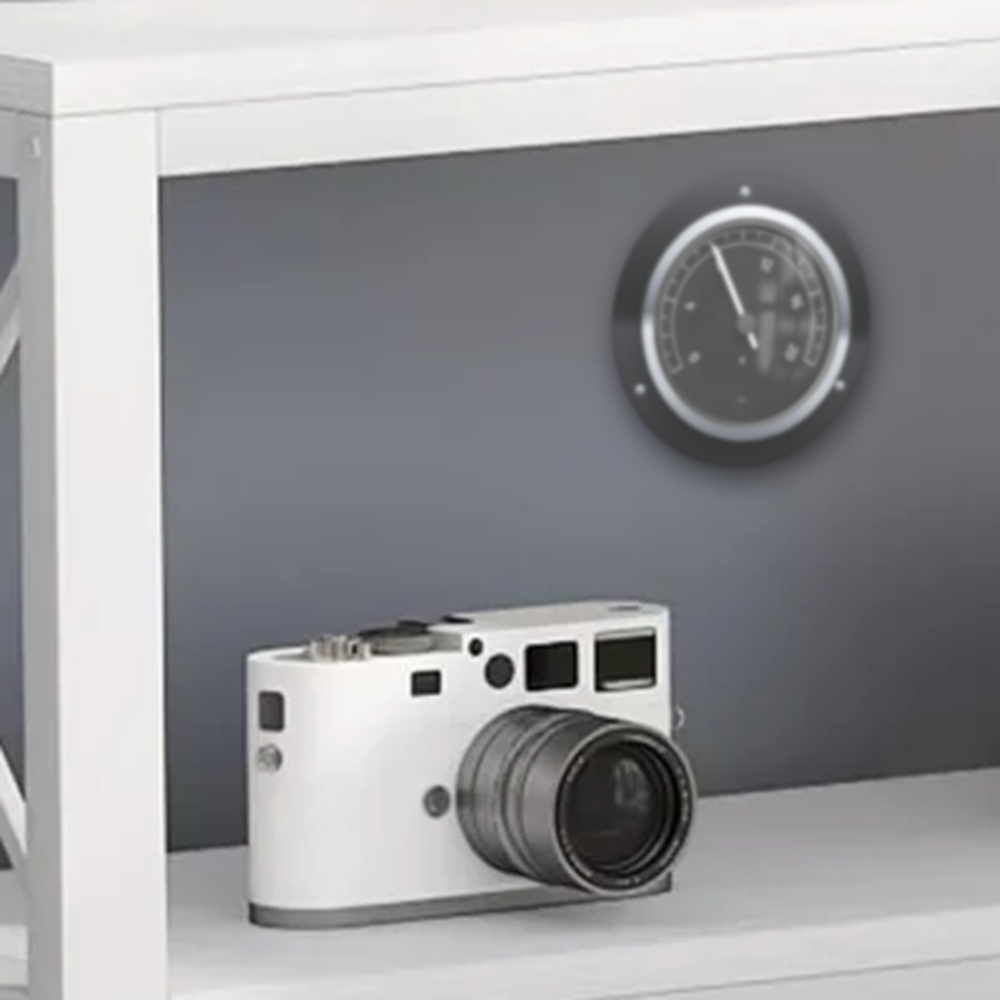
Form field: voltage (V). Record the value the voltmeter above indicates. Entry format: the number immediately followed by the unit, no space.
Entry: 8V
